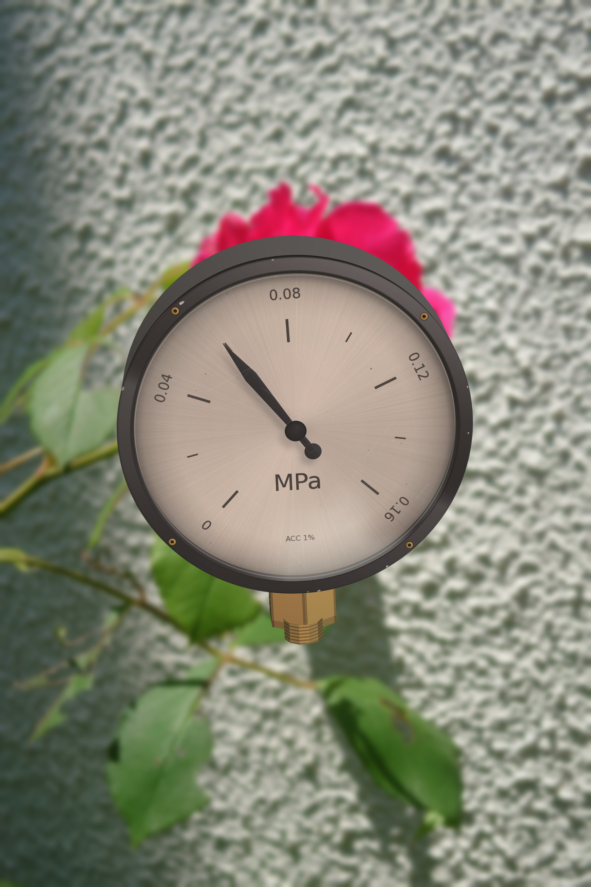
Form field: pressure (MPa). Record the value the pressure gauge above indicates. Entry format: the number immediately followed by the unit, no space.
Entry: 0.06MPa
